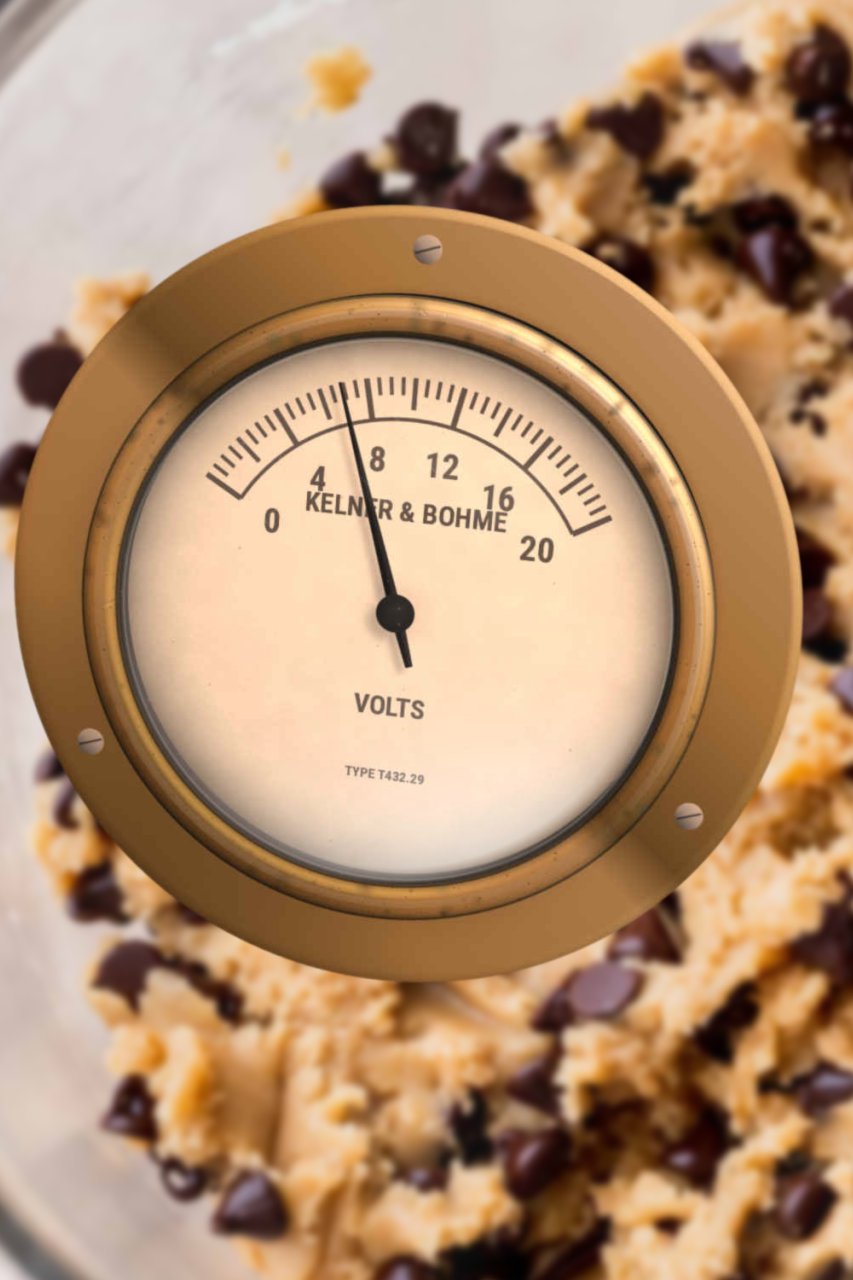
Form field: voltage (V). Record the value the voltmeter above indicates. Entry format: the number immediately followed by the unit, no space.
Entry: 7V
